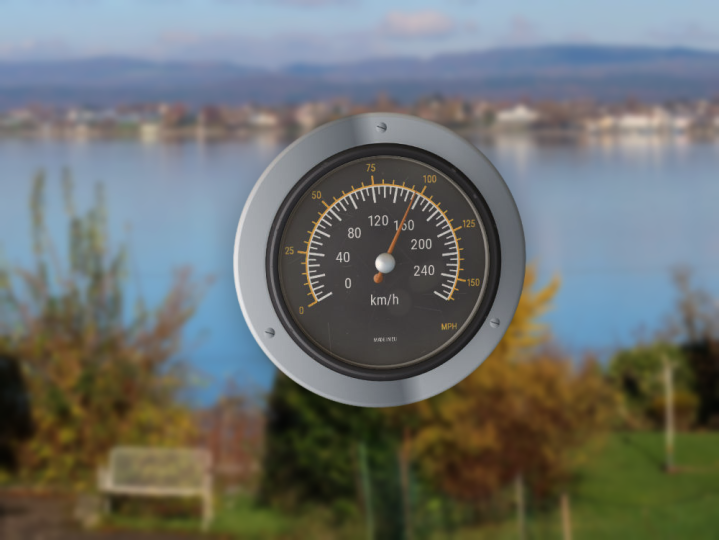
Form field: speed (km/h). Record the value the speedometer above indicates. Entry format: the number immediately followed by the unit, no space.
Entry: 155km/h
